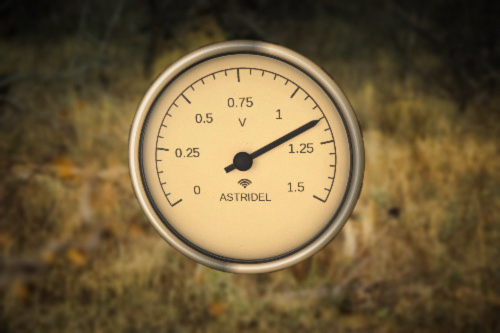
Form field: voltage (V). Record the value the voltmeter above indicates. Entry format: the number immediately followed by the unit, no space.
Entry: 1.15V
